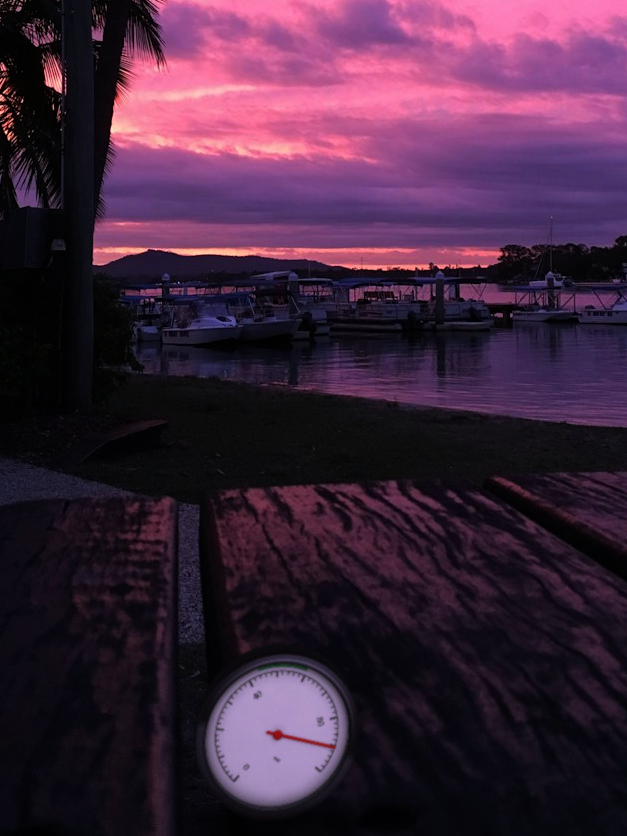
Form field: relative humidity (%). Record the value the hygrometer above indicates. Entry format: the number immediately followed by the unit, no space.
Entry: 90%
